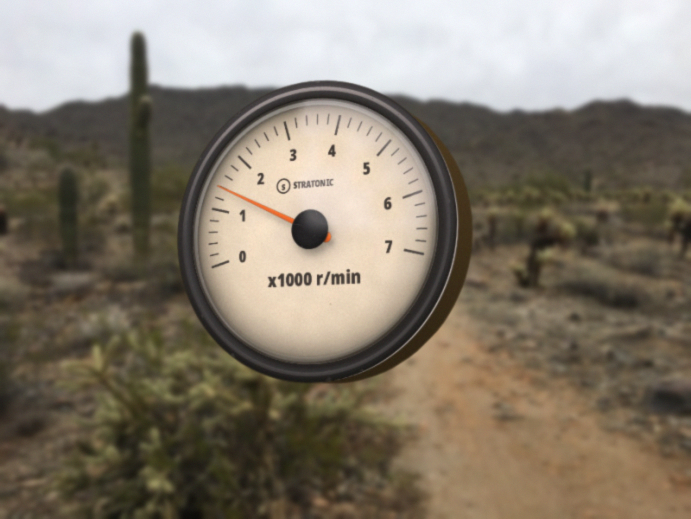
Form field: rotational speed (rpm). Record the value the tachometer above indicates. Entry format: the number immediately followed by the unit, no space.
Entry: 1400rpm
